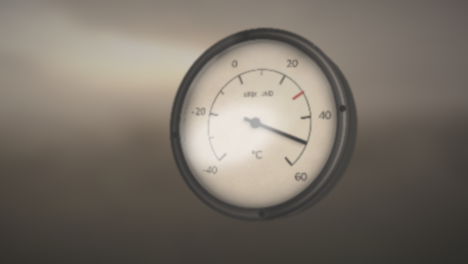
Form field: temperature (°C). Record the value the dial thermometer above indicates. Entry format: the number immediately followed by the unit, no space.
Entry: 50°C
